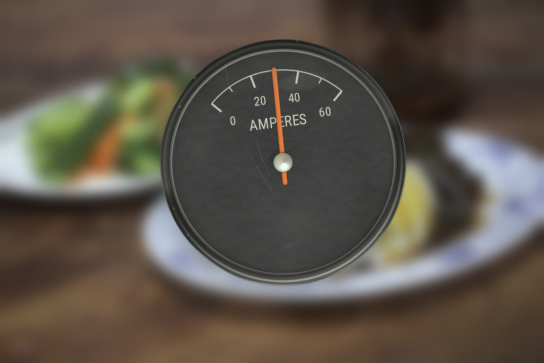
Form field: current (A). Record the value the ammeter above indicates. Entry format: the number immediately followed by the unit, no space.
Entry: 30A
